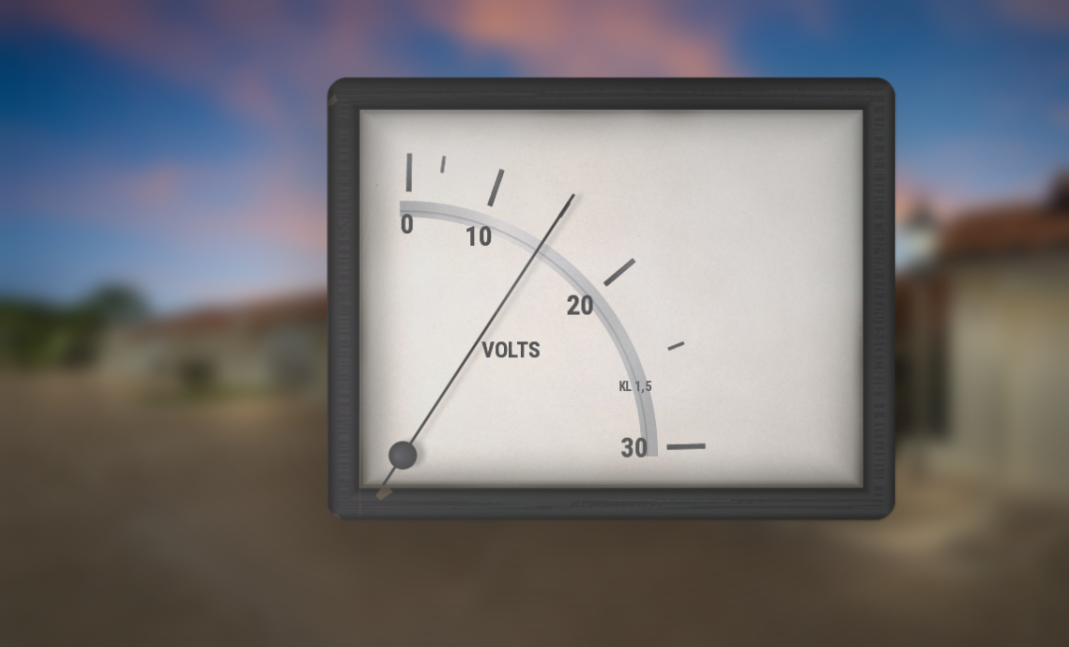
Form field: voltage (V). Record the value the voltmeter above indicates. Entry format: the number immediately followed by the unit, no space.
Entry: 15V
